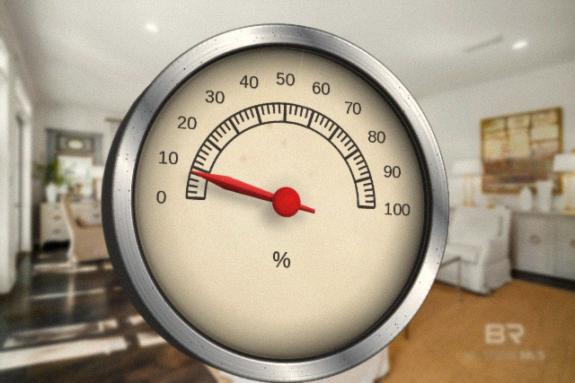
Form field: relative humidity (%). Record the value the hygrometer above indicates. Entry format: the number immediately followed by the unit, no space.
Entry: 8%
